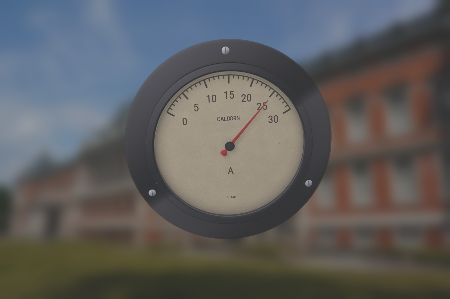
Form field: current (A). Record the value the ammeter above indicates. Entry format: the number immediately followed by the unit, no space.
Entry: 25A
